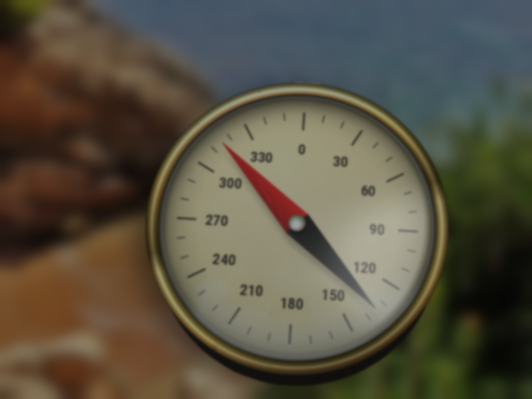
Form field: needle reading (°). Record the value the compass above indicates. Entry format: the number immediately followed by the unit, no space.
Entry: 315°
